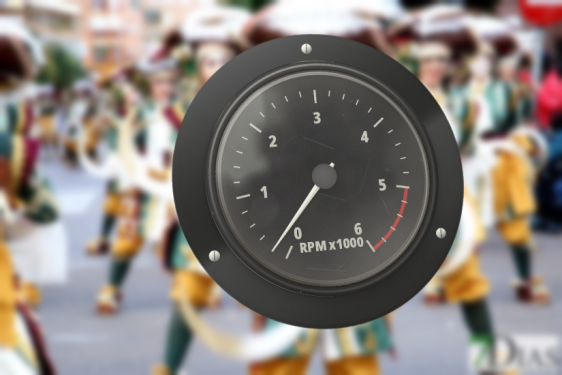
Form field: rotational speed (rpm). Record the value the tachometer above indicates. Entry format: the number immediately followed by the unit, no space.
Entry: 200rpm
